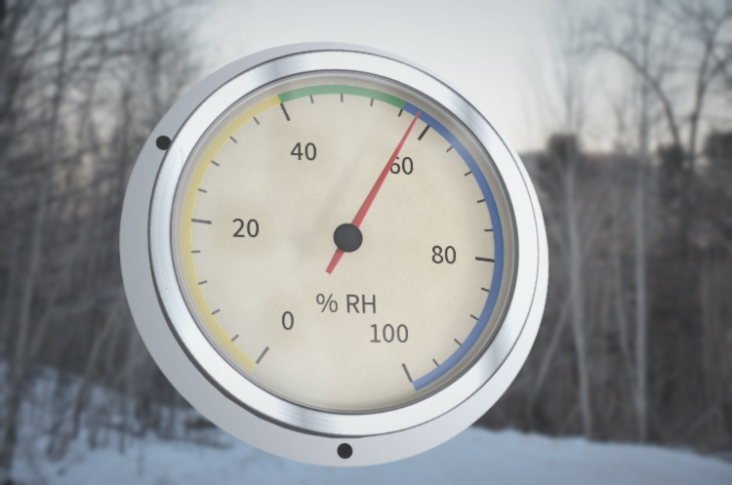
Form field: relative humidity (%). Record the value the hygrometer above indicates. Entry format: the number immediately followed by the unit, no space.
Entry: 58%
